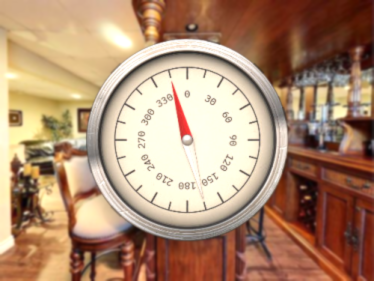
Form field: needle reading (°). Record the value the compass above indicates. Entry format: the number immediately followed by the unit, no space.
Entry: 345°
